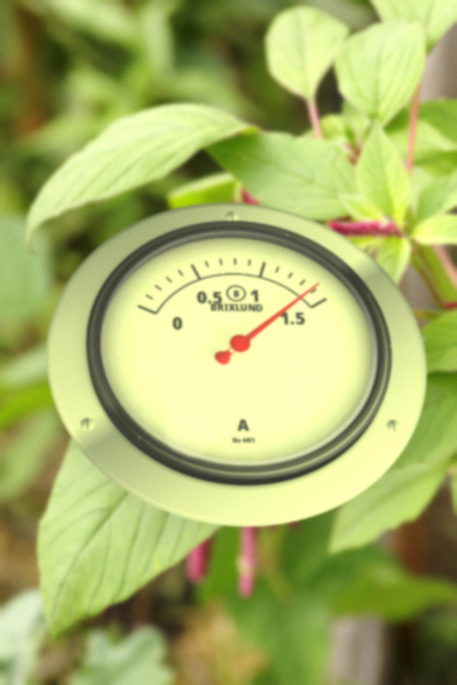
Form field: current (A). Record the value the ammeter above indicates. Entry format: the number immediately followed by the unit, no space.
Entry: 1.4A
